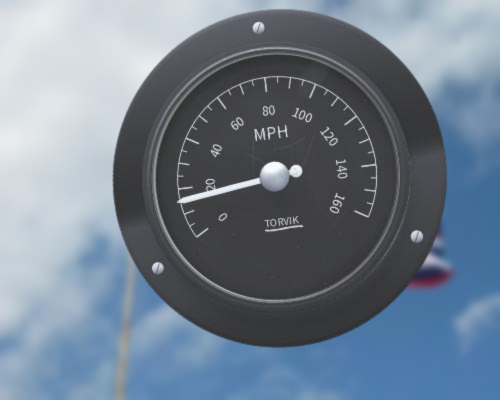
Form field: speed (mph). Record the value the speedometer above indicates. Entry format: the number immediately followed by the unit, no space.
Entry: 15mph
